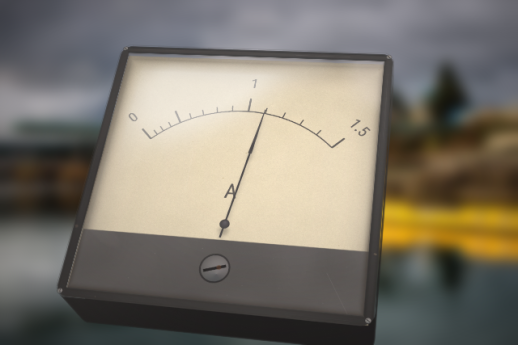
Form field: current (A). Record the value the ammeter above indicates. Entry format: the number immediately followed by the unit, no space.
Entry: 1.1A
